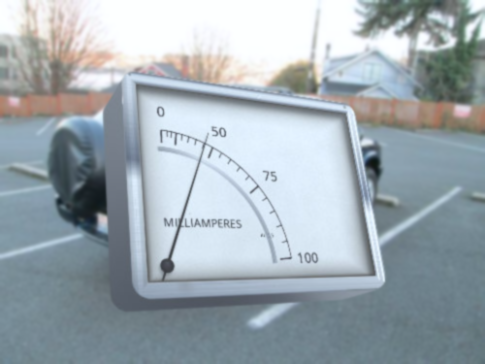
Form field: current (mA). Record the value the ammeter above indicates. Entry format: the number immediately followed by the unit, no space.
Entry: 45mA
